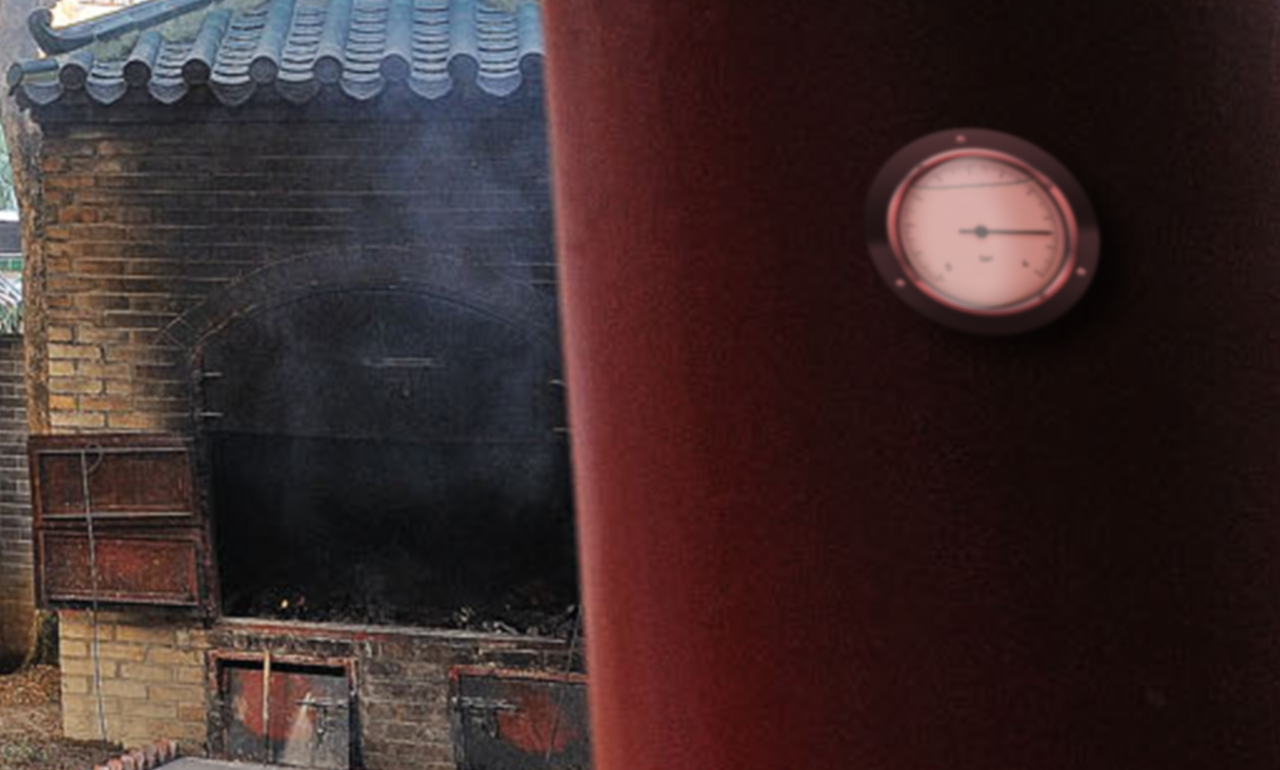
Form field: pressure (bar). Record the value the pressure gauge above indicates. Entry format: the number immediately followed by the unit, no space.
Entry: 3.4bar
